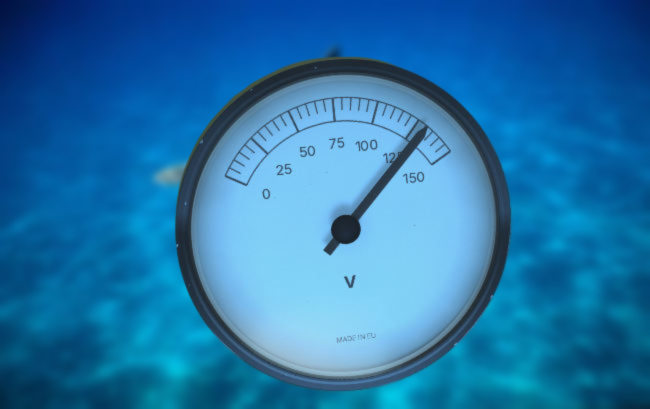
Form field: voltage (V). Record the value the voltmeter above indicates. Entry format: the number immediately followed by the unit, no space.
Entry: 130V
